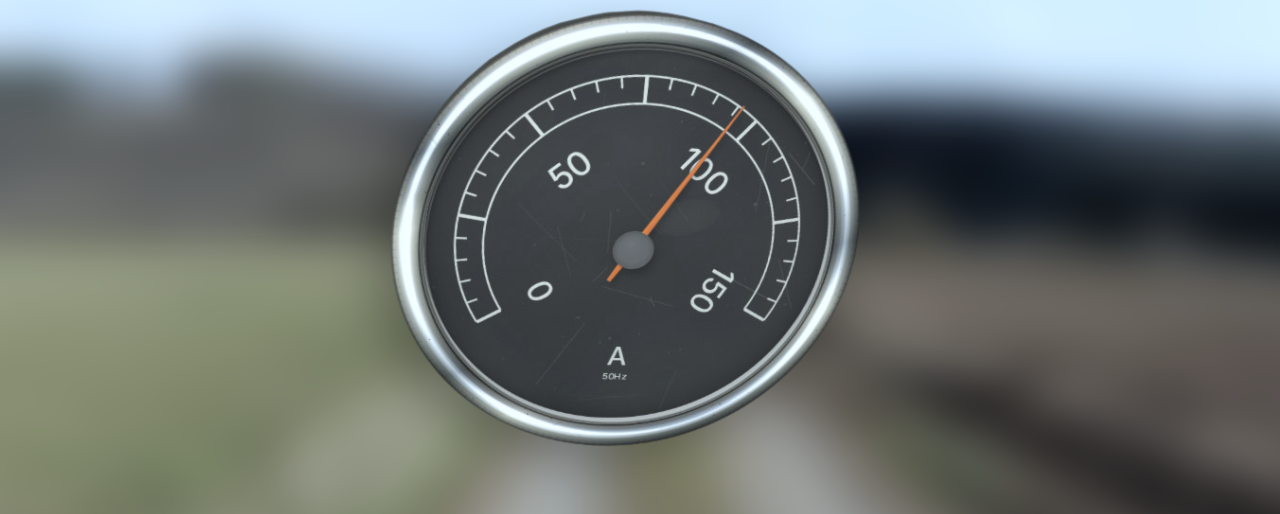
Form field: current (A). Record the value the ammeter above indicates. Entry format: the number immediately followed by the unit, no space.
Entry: 95A
